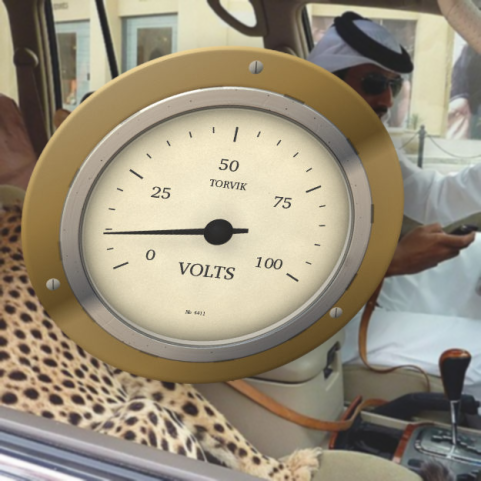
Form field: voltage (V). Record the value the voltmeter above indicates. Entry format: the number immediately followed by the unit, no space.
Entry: 10V
